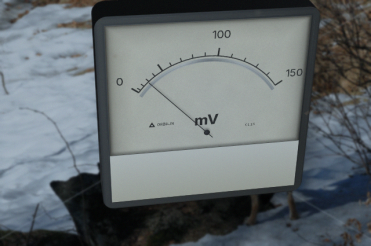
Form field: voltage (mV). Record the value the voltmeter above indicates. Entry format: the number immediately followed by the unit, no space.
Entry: 30mV
